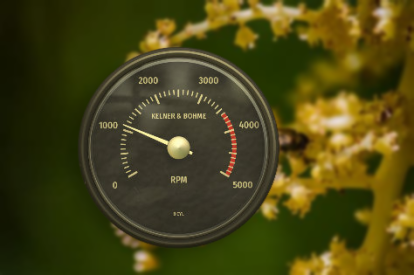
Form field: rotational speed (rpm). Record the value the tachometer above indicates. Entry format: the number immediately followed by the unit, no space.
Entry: 1100rpm
